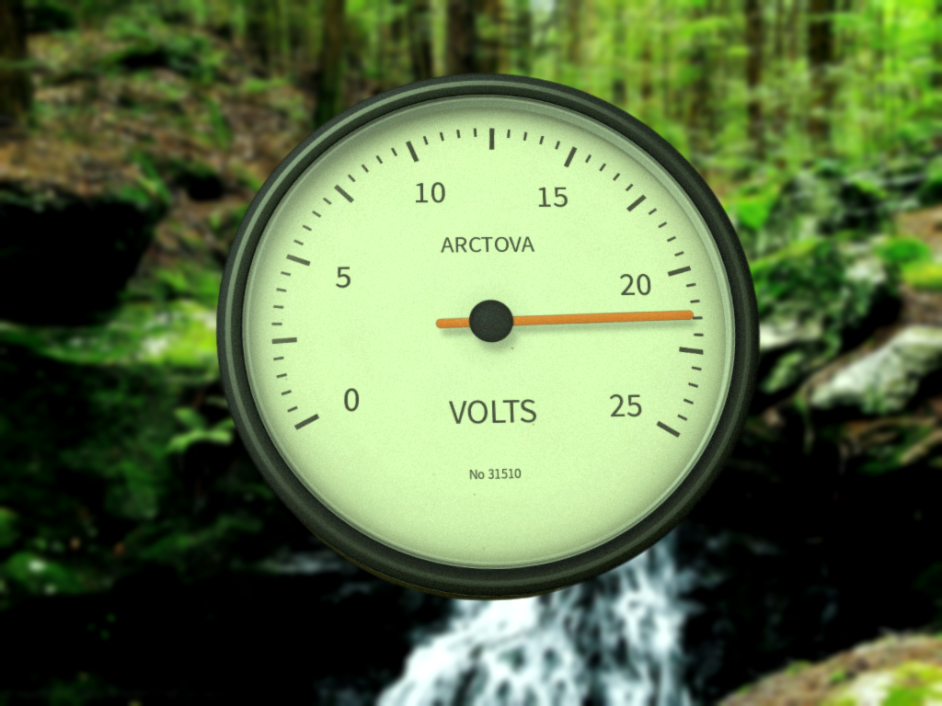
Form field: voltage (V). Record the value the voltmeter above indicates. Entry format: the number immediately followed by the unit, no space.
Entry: 21.5V
